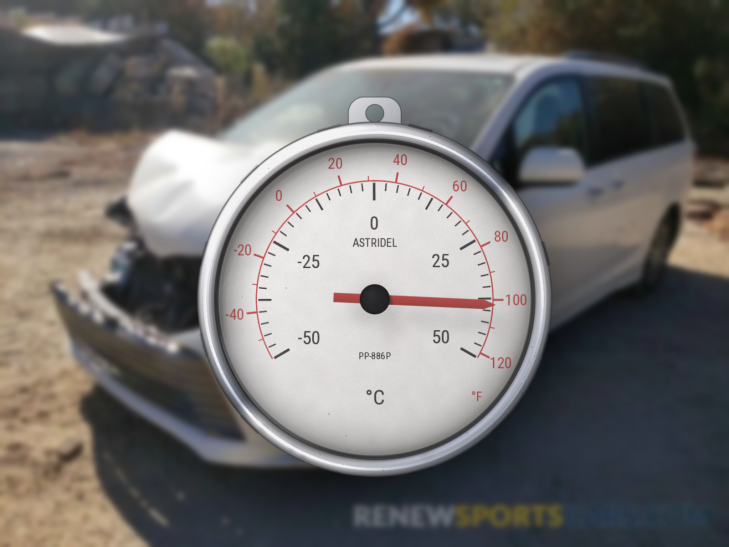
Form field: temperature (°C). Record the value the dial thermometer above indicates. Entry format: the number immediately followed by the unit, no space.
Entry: 38.75°C
